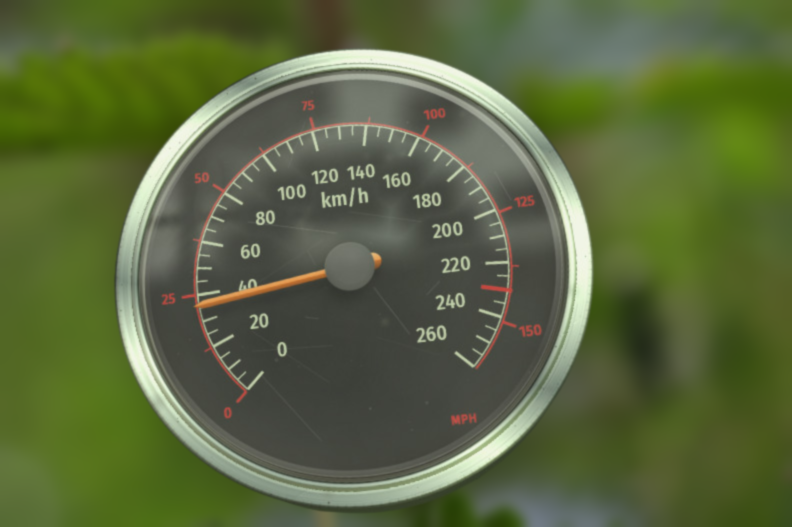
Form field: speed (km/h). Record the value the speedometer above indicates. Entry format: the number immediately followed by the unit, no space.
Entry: 35km/h
